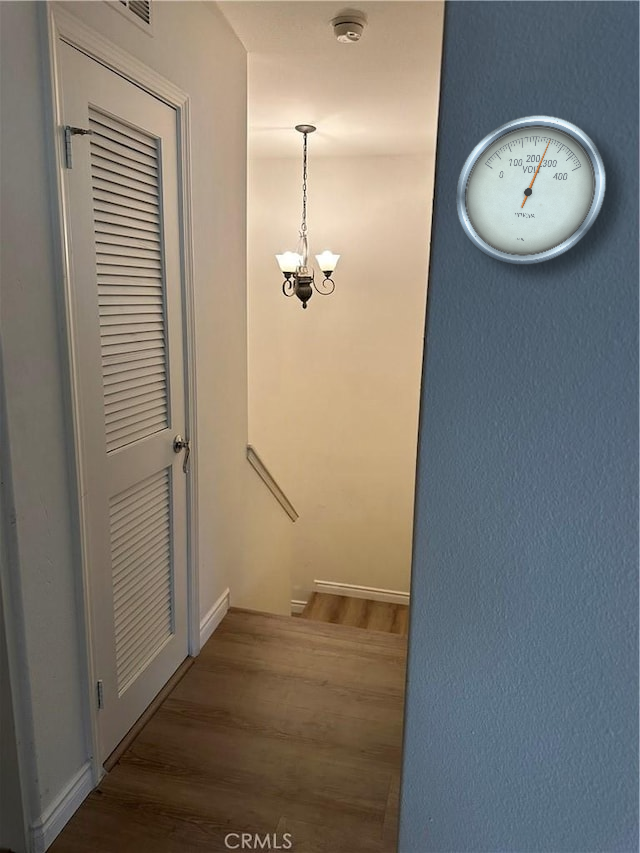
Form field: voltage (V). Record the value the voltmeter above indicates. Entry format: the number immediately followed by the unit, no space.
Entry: 250V
